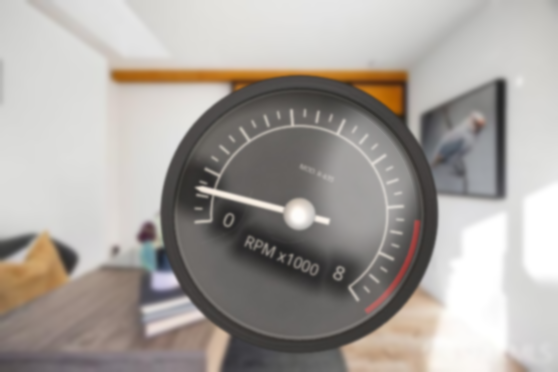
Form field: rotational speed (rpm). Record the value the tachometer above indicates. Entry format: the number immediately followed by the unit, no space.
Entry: 625rpm
